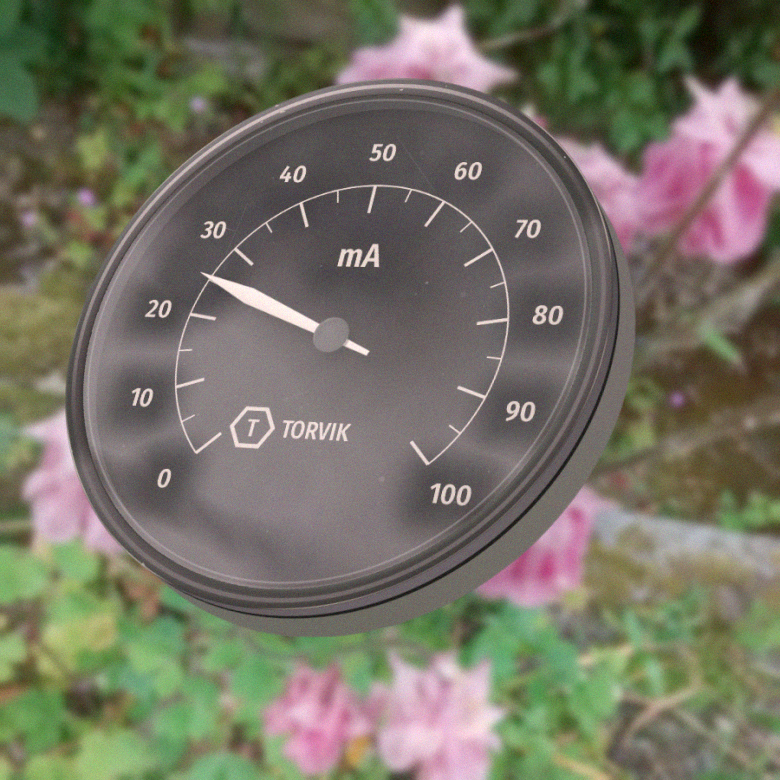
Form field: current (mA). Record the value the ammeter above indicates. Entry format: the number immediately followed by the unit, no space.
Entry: 25mA
